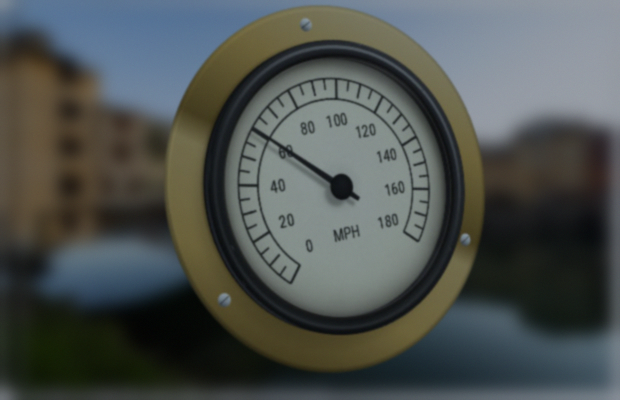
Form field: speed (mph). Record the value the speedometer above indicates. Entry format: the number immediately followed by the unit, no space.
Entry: 60mph
